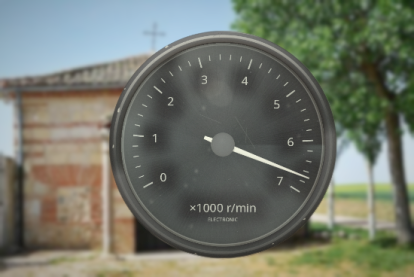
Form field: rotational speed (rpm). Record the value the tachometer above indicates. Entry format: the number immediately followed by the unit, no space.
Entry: 6700rpm
